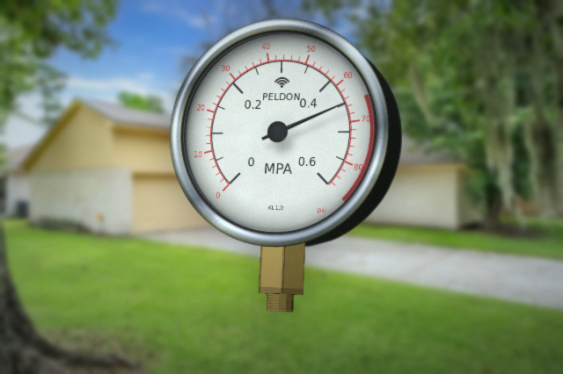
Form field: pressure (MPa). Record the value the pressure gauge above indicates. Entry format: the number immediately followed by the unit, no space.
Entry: 0.45MPa
